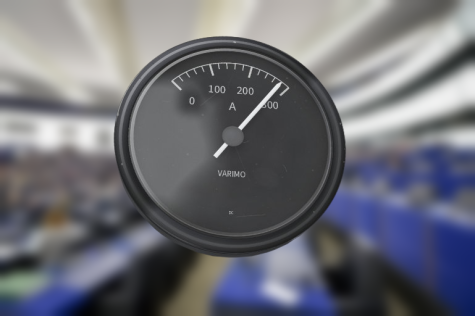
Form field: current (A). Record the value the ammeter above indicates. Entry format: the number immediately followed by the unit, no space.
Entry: 280A
